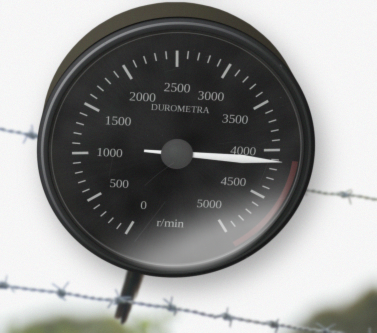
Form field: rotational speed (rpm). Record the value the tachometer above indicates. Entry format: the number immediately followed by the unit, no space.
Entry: 4100rpm
